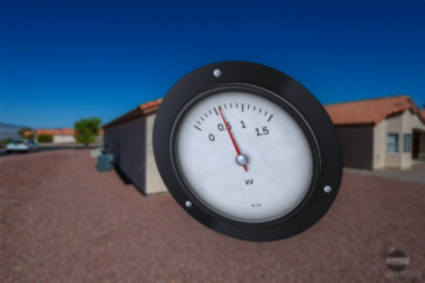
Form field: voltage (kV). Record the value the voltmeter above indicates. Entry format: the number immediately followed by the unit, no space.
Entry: 0.6kV
